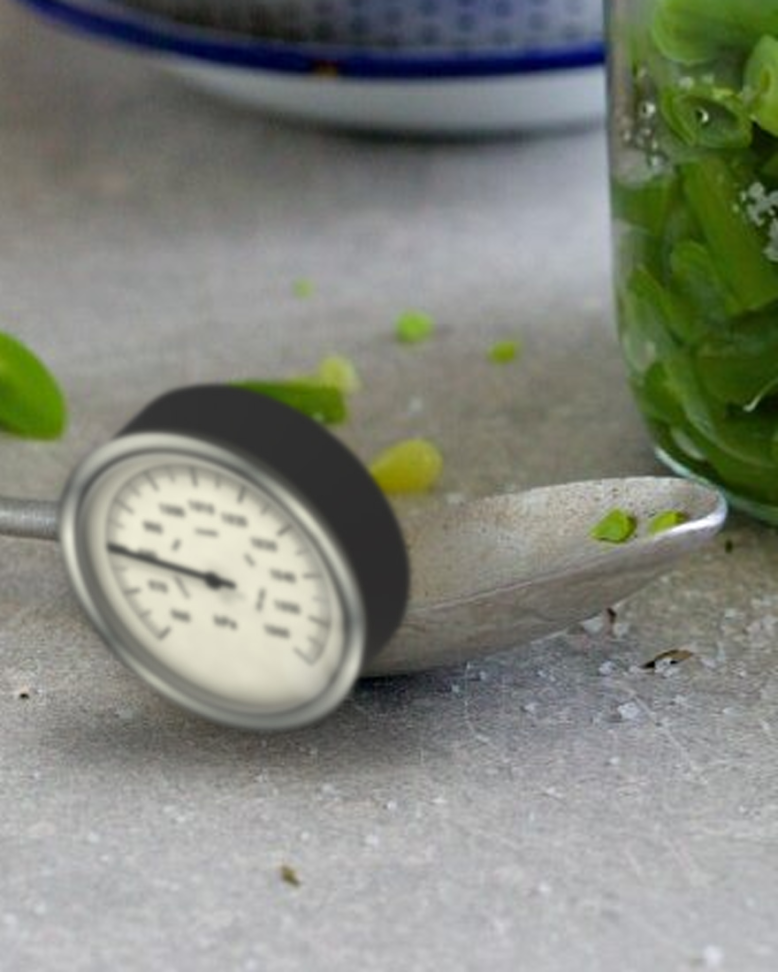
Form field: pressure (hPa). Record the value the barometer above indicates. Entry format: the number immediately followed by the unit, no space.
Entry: 980hPa
